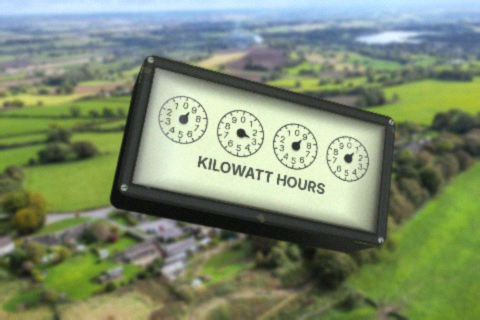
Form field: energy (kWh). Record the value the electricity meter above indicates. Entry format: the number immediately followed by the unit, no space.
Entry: 9291kWh
